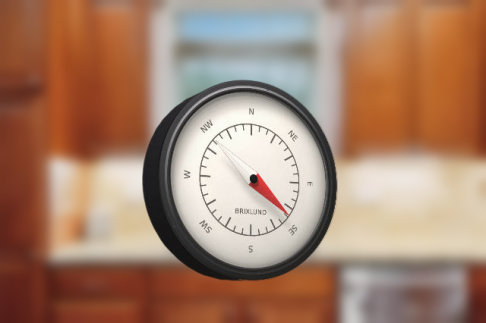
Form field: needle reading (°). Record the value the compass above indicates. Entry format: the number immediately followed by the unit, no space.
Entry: 130°
